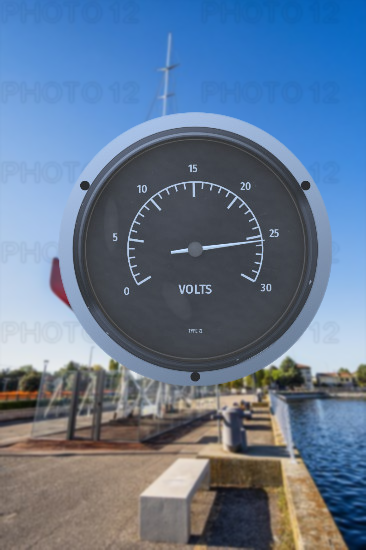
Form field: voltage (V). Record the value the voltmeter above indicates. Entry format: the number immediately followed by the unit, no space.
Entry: 25.5V
